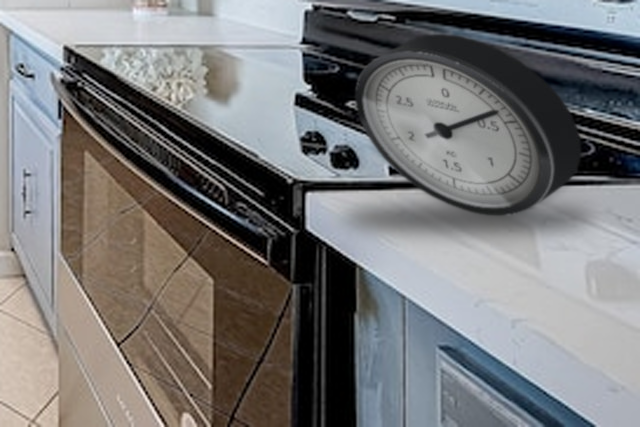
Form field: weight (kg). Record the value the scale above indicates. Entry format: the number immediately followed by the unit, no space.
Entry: 0.4kg
